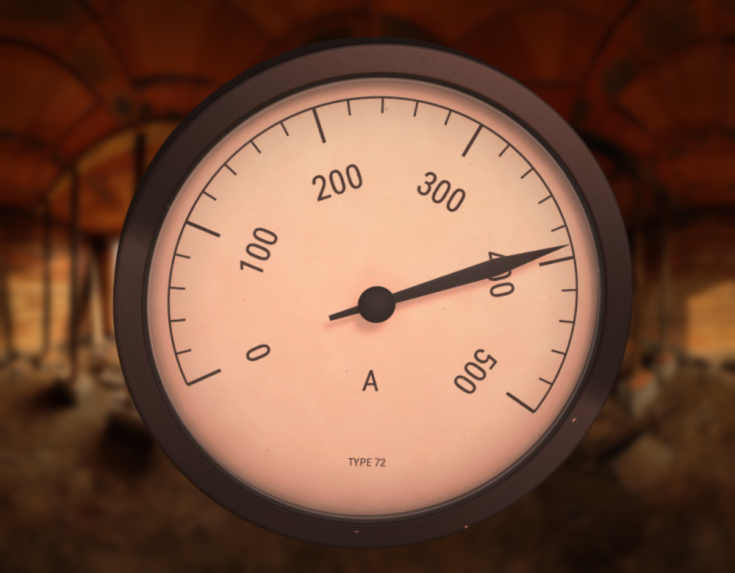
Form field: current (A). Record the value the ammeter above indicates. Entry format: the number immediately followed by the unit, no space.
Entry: 390A
